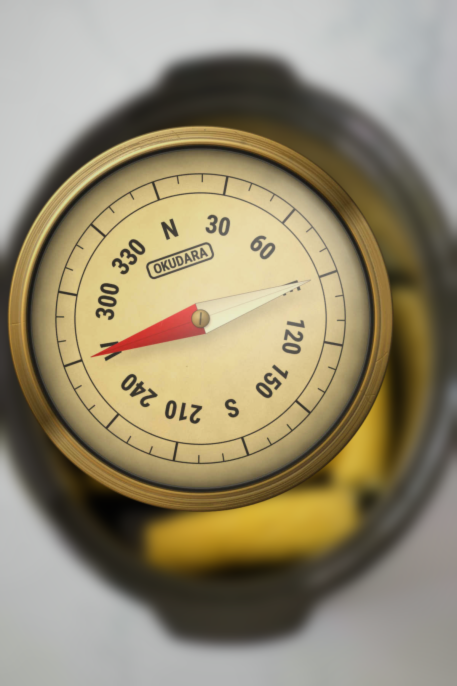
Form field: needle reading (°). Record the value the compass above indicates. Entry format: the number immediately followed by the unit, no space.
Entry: 270°
